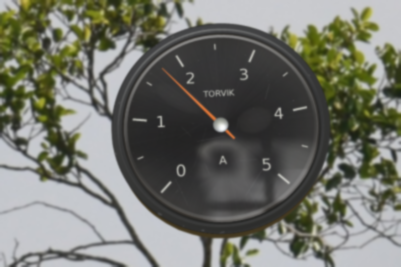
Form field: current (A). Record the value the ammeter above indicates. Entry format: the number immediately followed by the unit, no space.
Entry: 1.75A
